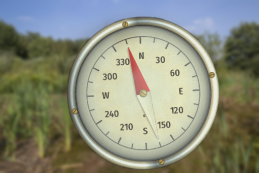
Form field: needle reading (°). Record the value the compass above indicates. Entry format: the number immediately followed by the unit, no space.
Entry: 345°
